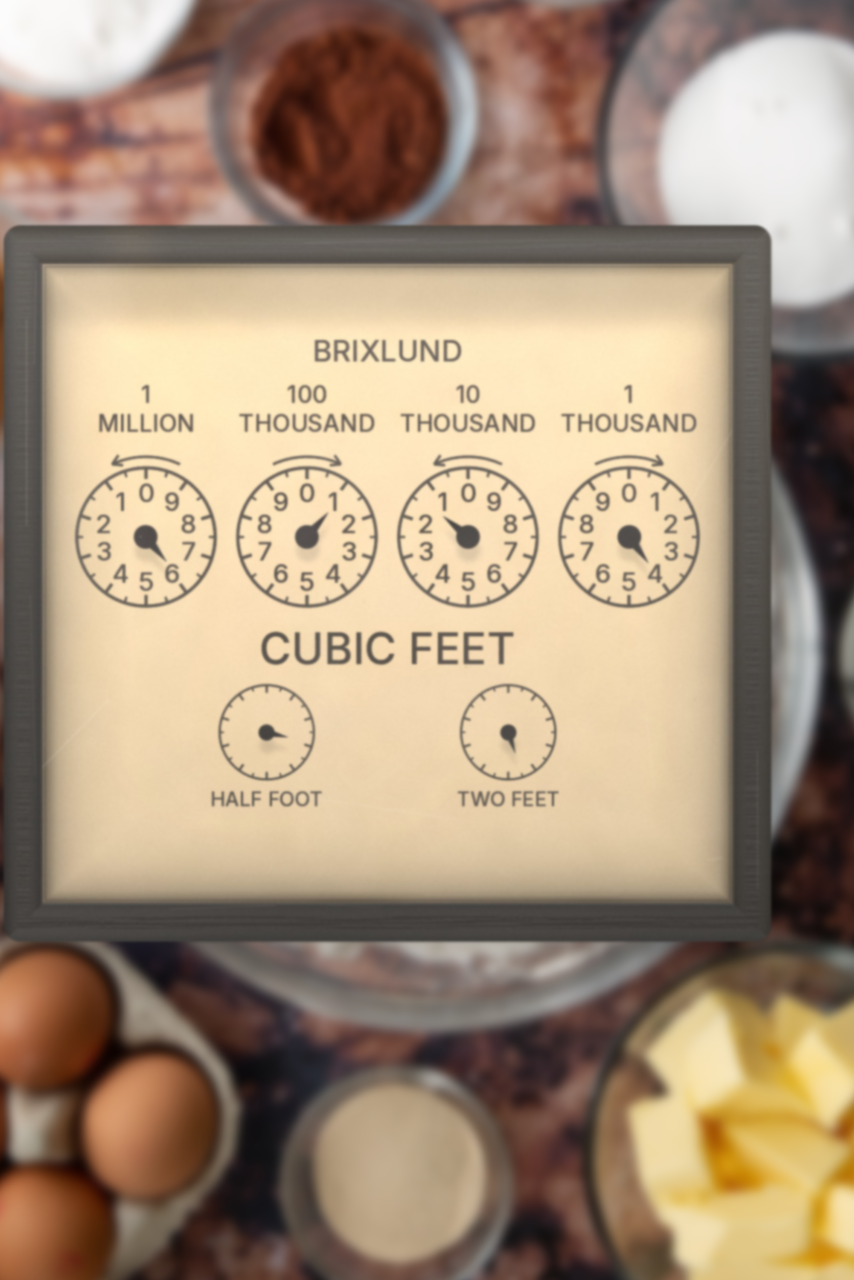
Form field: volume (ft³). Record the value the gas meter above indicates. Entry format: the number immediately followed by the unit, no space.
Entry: 611400ft³
